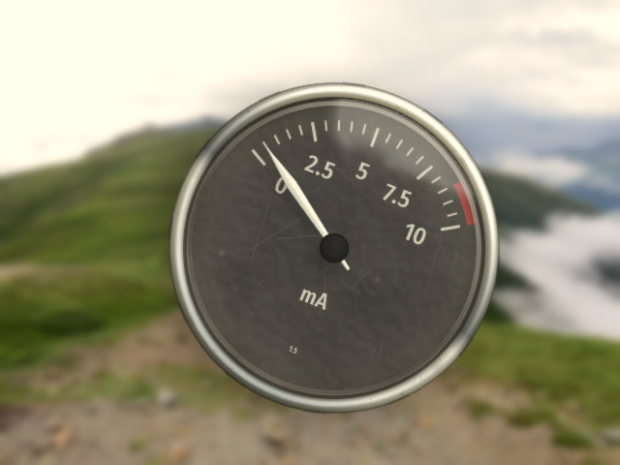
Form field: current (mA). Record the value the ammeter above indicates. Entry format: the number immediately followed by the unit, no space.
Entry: 0.5mA
